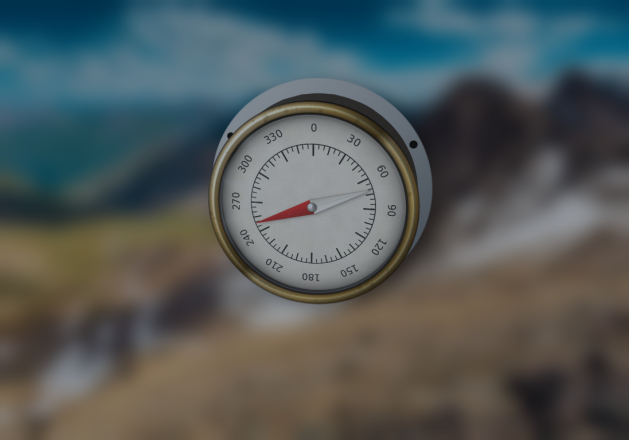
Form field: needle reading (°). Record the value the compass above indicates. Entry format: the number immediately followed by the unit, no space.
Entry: 250°
